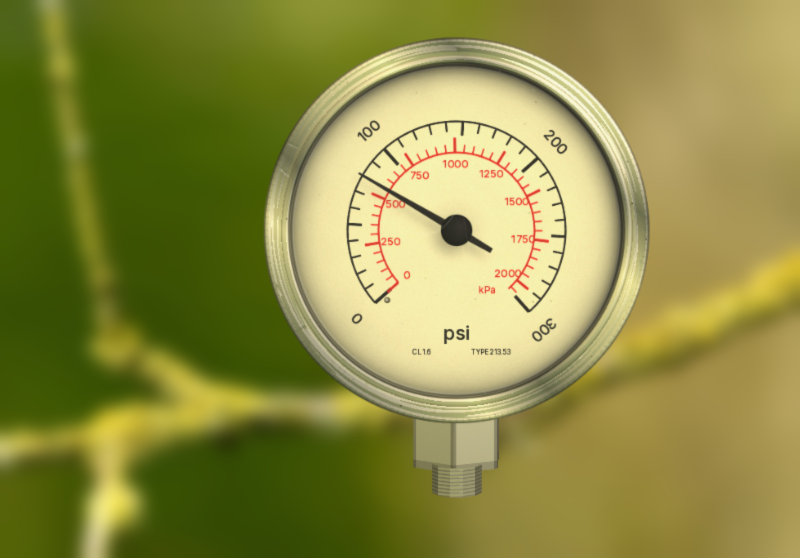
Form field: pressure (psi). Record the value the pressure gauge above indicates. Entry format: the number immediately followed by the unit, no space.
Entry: 80psi
